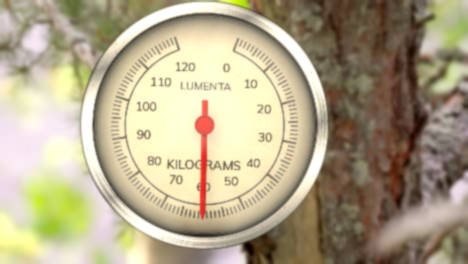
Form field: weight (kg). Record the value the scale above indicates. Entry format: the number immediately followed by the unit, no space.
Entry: 60kg
